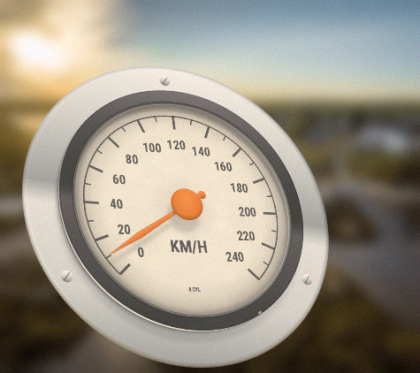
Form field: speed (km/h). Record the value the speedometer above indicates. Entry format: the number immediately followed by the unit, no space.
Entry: 10km/h
